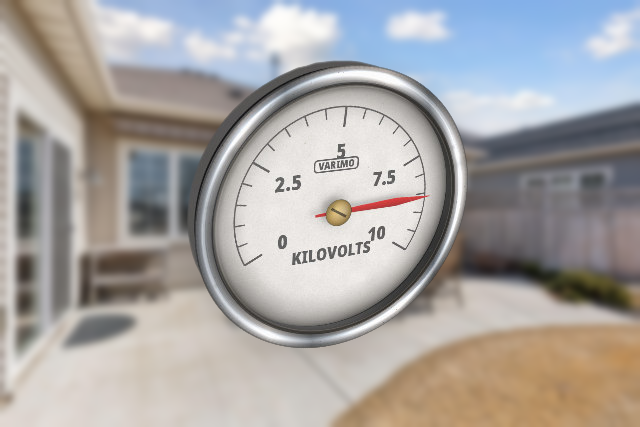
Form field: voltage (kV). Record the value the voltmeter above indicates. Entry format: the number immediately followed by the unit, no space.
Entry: 8.5kV
